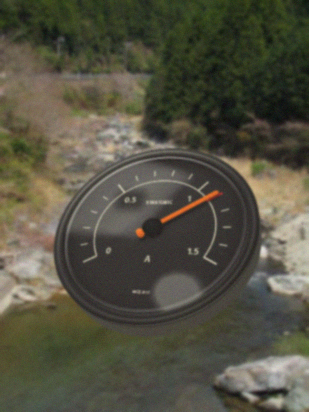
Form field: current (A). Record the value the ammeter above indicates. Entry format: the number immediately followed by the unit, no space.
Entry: 1.1A
